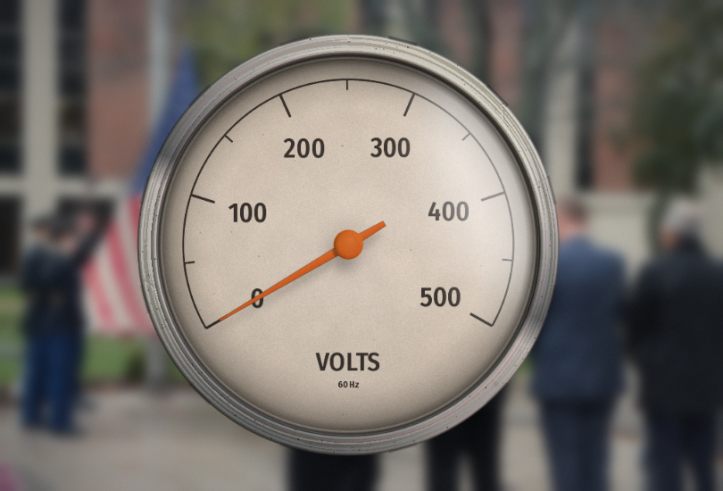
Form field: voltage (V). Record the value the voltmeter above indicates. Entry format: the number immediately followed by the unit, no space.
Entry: 0V
